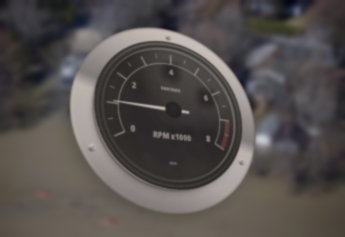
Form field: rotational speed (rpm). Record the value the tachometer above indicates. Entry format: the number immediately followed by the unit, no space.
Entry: 1000rpm
